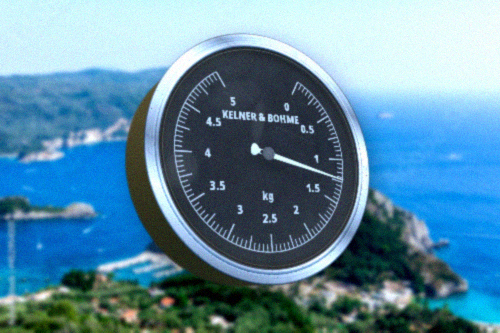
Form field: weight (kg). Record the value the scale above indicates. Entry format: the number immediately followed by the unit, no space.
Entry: 1.25kg
